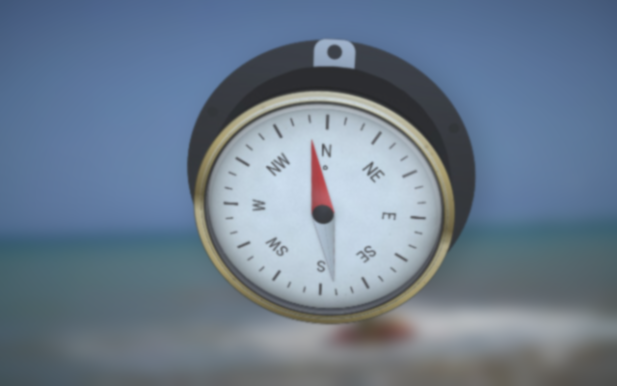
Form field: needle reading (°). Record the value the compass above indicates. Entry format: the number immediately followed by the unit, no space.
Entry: 350°
